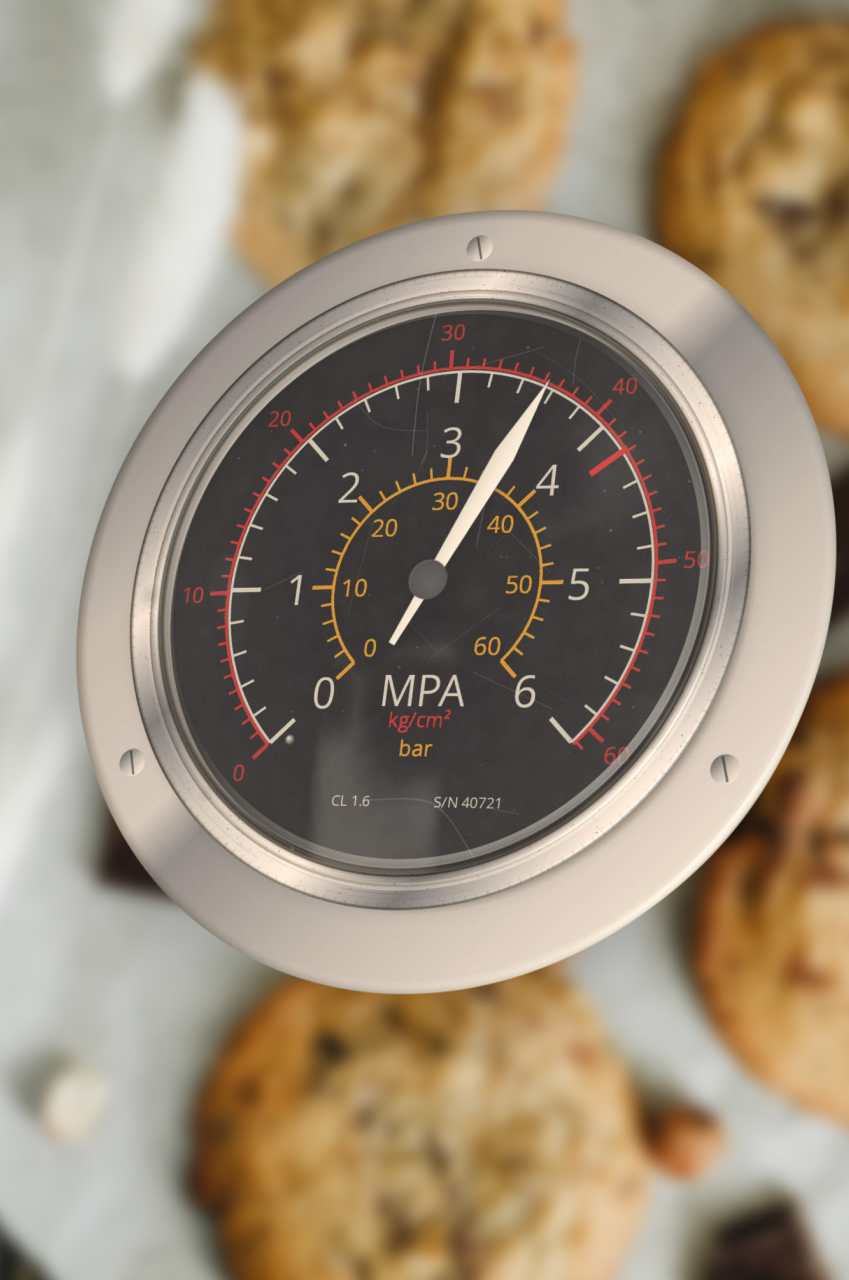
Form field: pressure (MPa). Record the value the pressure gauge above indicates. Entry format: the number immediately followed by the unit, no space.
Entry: 3.6MPa
